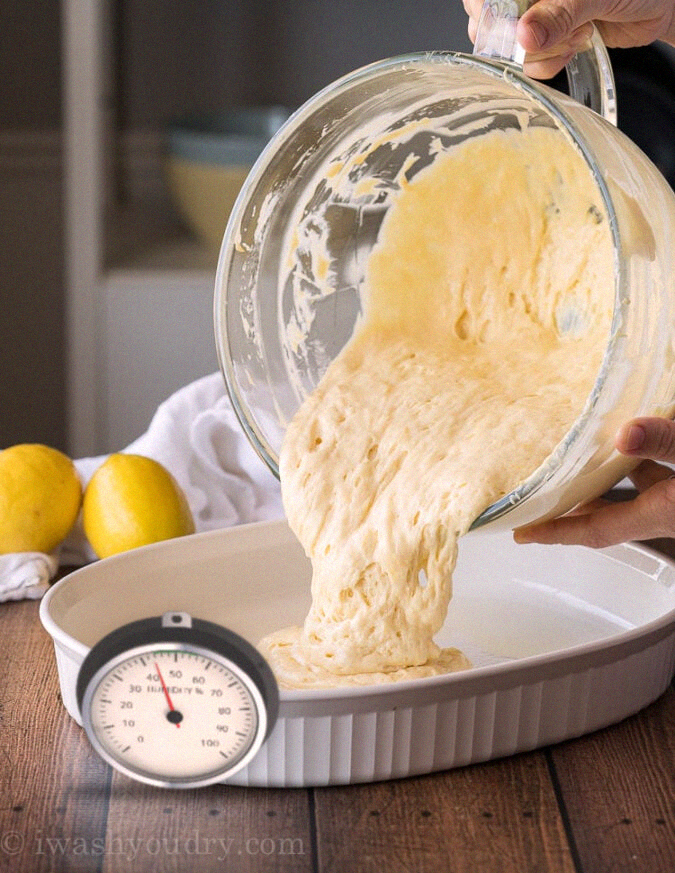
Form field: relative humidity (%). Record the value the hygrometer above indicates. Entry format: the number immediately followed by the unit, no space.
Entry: 44%
